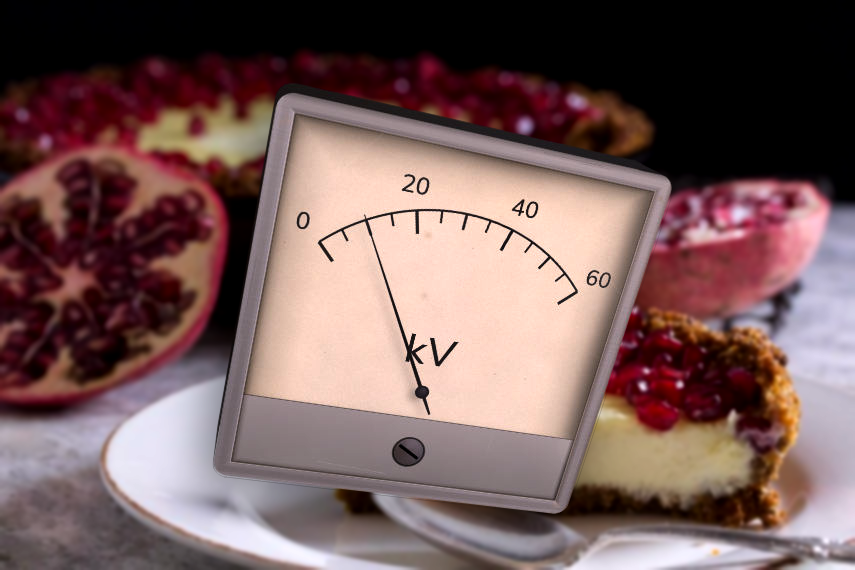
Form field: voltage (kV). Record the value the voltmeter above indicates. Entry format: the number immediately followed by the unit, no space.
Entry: 10kV
